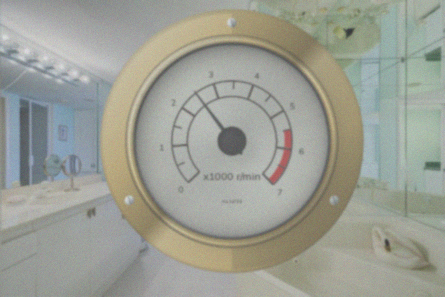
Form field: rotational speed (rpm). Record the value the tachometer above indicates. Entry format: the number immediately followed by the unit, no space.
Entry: 2500rpm
